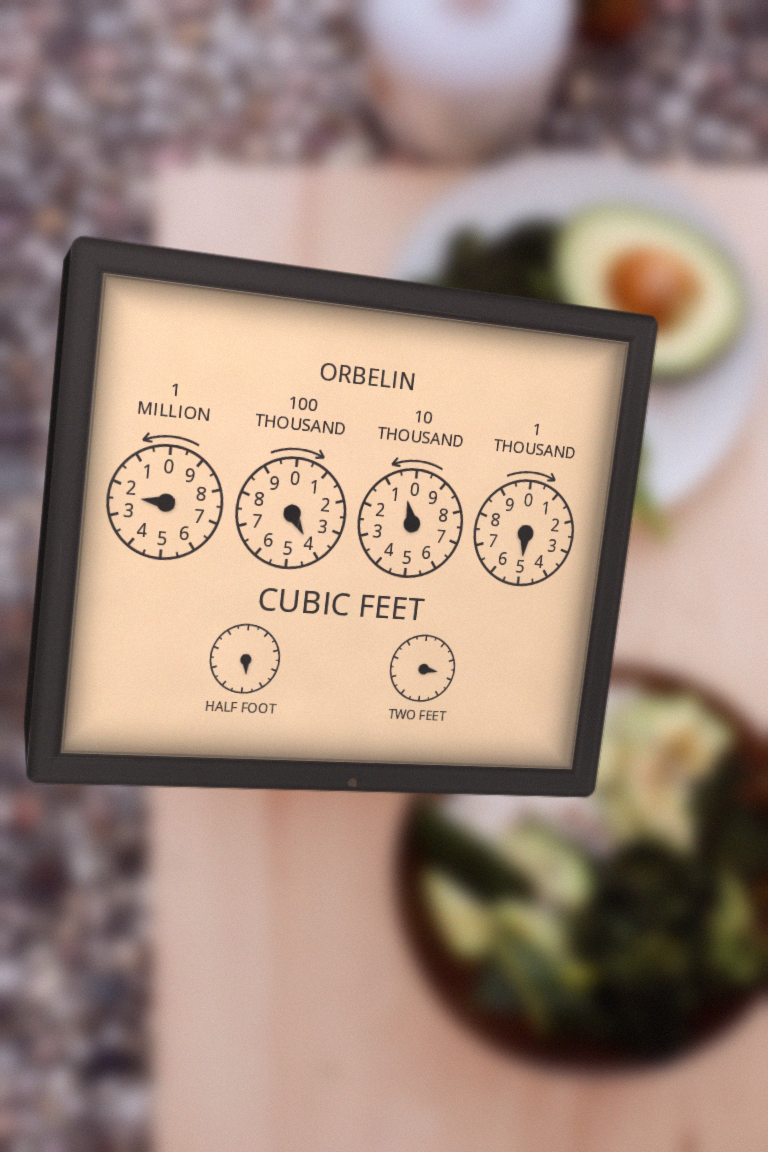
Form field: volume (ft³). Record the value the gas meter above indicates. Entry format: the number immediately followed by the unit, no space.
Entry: 240500ft³
